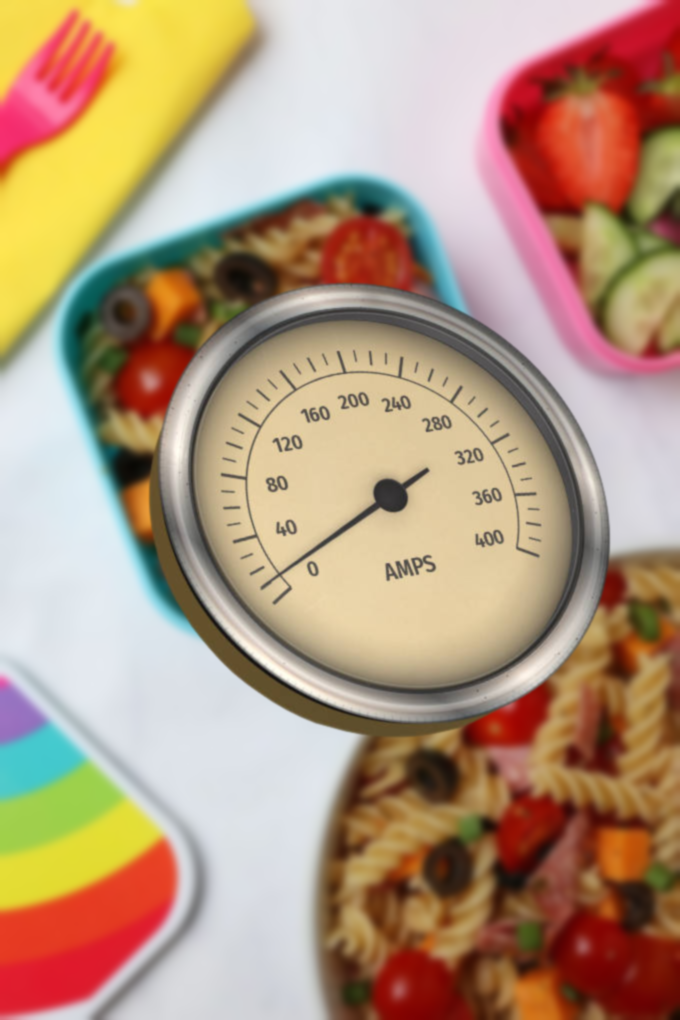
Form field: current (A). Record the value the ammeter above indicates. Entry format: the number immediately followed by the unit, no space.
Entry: 10A
